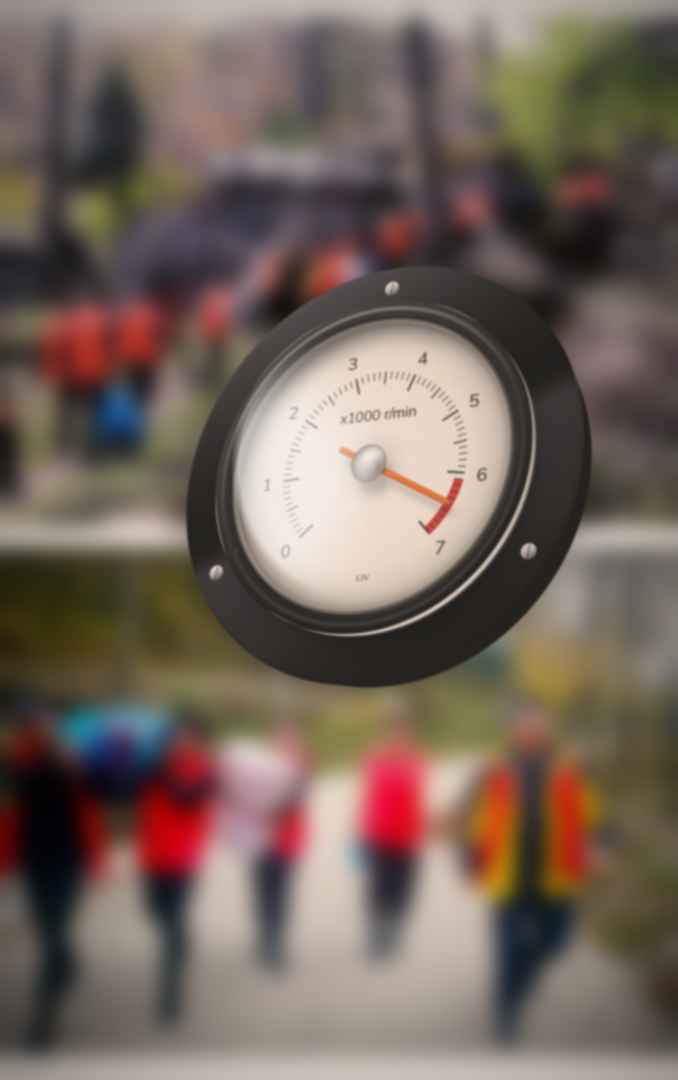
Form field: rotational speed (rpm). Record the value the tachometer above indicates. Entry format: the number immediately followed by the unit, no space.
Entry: 6500rpm
